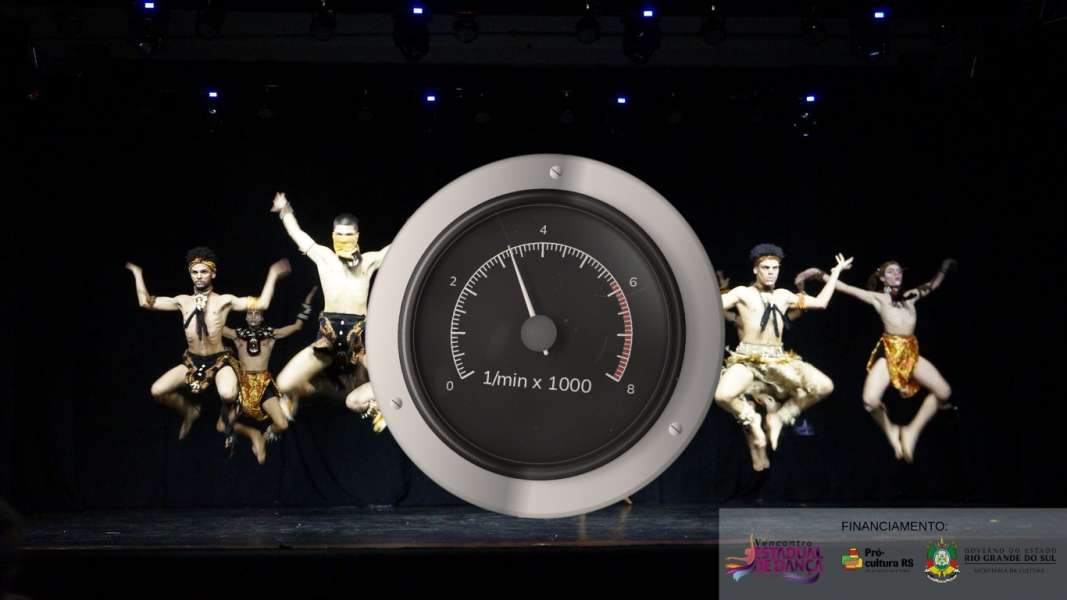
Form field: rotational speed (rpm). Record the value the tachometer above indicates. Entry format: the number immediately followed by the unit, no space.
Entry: 3300rpm
